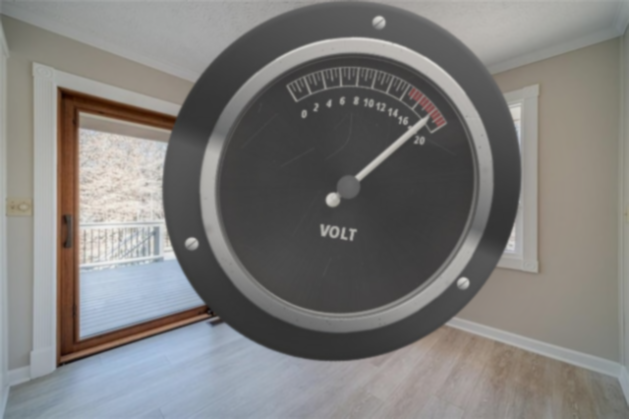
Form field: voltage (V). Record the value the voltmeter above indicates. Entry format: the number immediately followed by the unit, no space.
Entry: 18V
